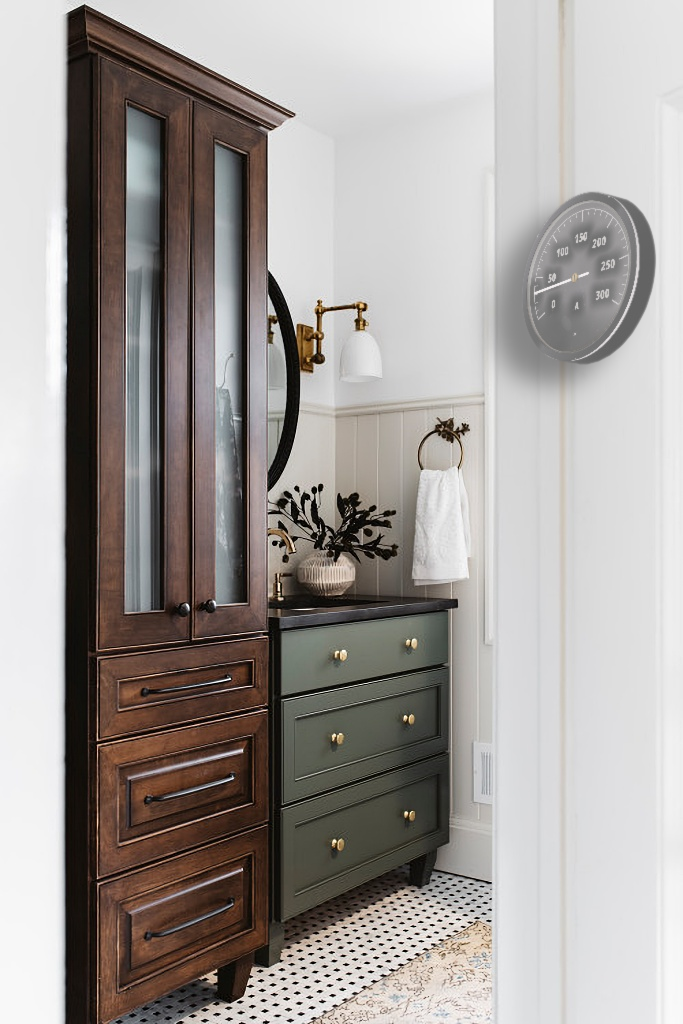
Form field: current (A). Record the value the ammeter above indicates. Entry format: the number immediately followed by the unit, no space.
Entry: 30A
